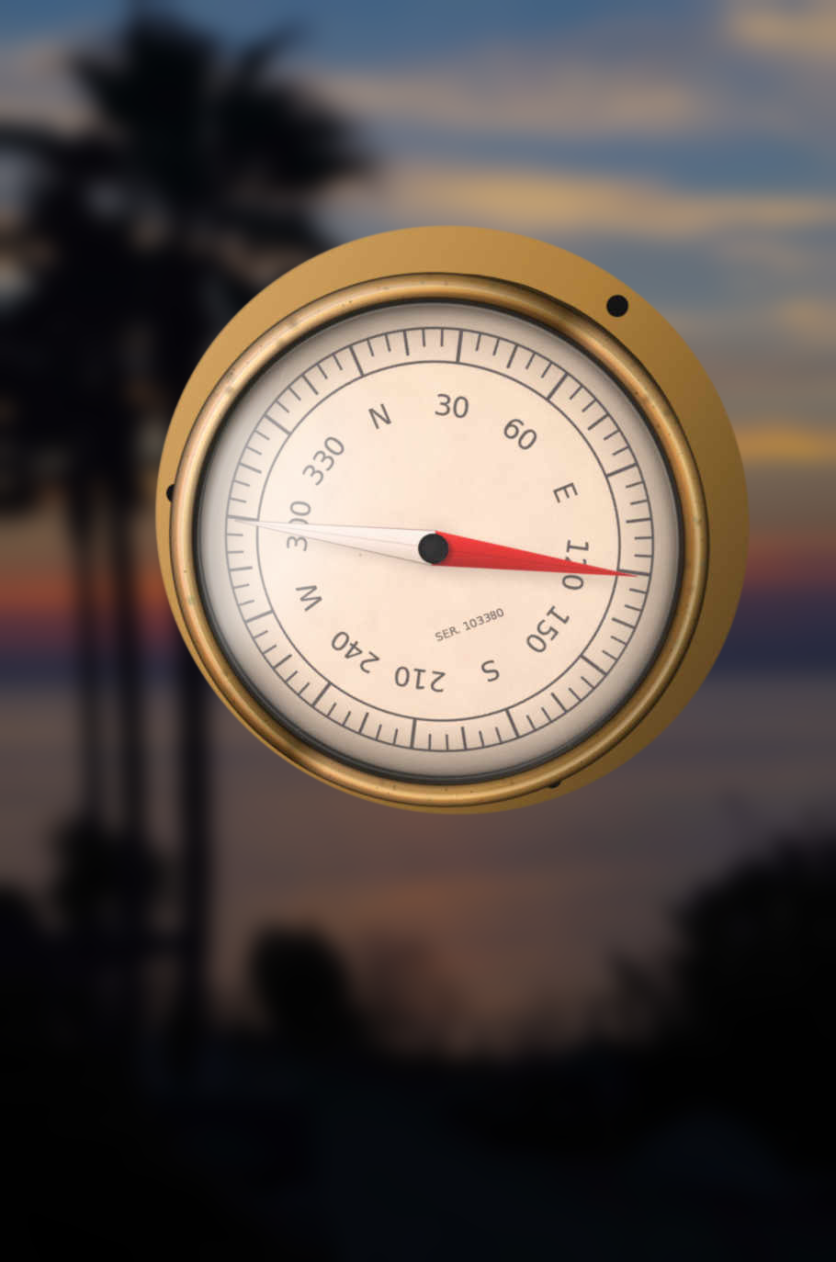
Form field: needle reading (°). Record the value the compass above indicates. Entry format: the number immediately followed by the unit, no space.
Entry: 120°
